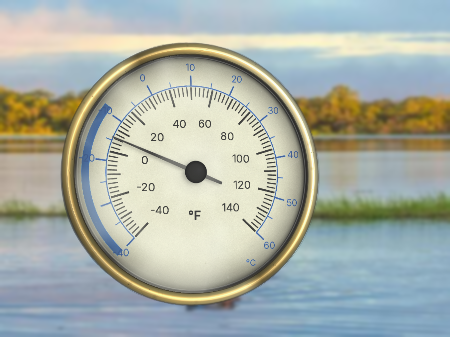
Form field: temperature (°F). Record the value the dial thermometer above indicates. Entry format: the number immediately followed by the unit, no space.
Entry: 6°F
